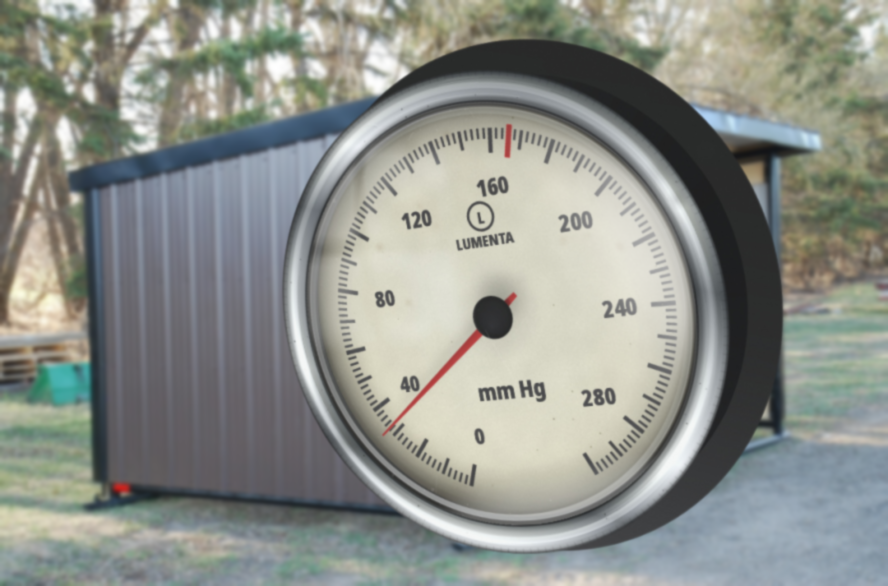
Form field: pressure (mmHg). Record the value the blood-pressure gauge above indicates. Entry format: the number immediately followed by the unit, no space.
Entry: 32mmHg
